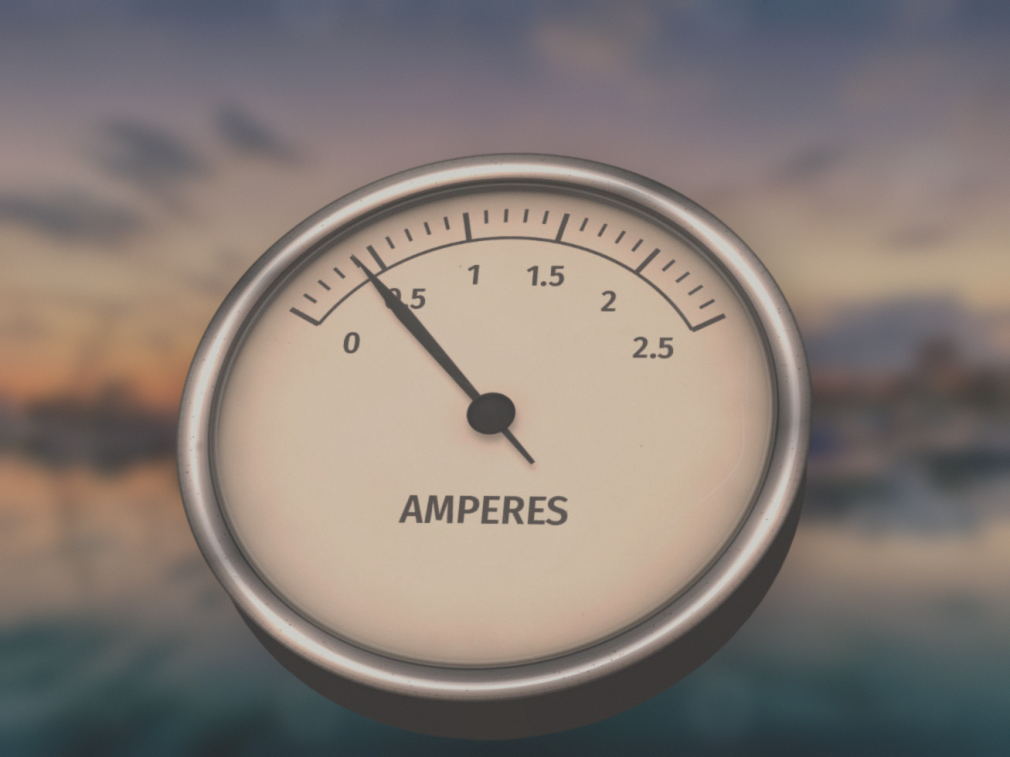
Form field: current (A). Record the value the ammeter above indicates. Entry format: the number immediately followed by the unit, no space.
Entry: 0.4A
